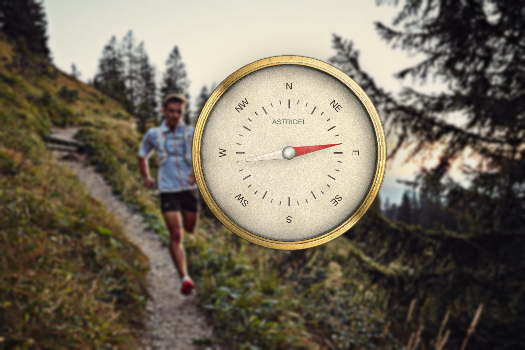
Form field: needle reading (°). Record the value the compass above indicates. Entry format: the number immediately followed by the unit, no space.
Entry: 80°
